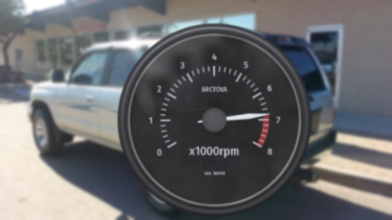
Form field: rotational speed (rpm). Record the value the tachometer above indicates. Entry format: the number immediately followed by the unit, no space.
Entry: 6800rpm
